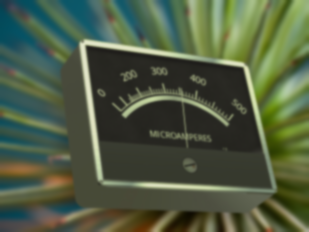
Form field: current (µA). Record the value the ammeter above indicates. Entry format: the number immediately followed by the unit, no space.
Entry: 350µA
